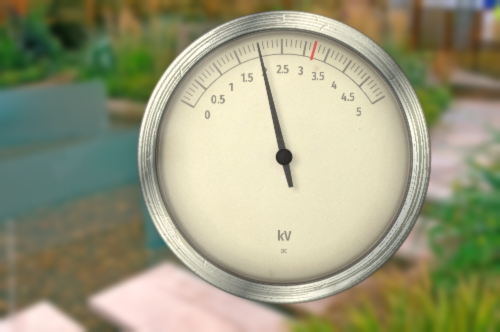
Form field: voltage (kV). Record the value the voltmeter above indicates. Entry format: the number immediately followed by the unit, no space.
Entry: 2kV
